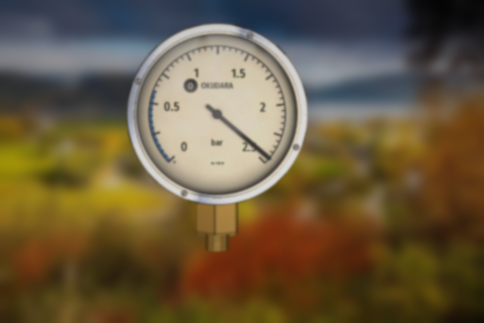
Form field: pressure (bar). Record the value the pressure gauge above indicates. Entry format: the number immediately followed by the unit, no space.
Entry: 2.45bar
